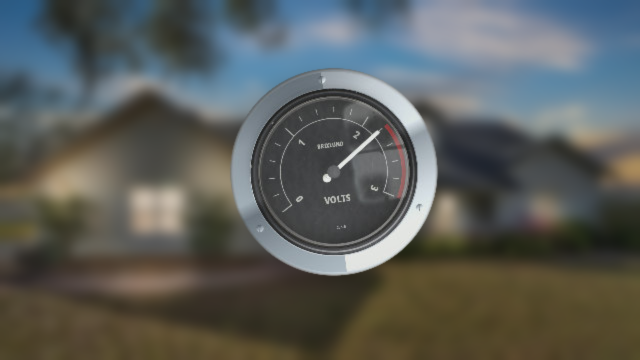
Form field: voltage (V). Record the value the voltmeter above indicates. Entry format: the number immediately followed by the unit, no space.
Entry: 2.2V
